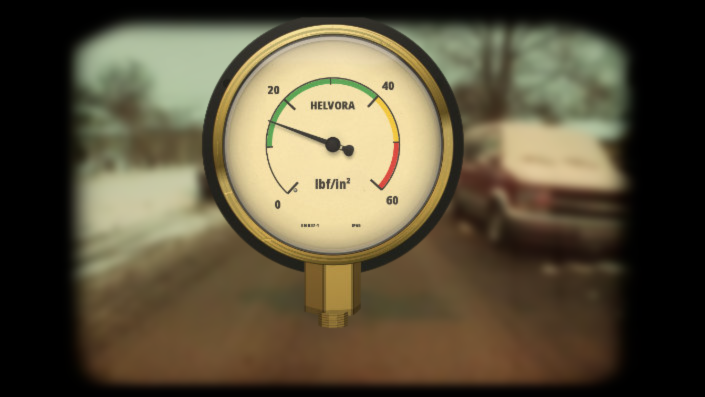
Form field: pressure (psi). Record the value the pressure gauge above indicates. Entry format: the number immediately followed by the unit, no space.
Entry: 15psi
